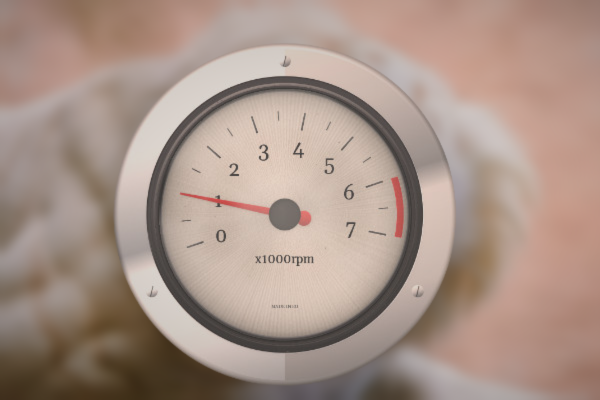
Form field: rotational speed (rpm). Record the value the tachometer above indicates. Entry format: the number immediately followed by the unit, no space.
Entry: 1000rpm
